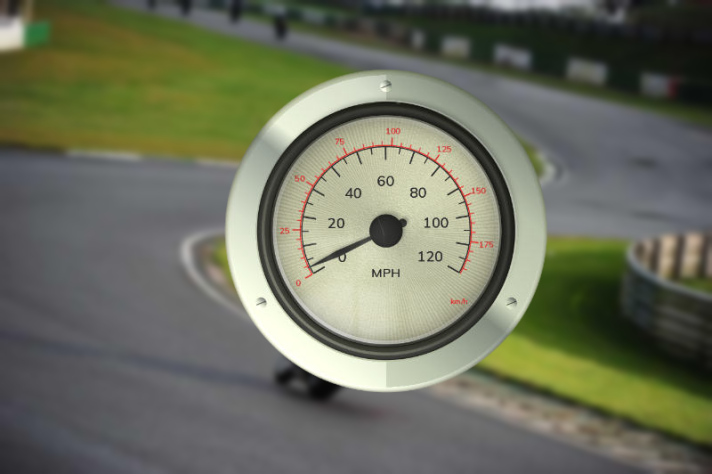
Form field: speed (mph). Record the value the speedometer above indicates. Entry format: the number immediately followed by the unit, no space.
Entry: 2.5mph
